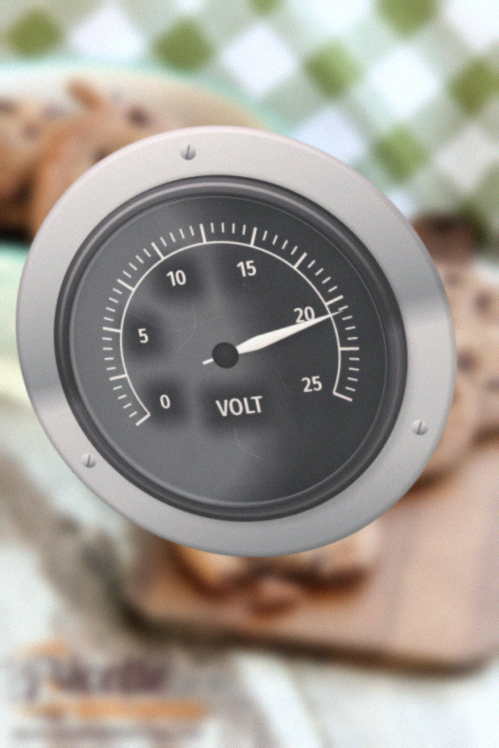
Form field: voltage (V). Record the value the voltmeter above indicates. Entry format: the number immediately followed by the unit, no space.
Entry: 20.5V
